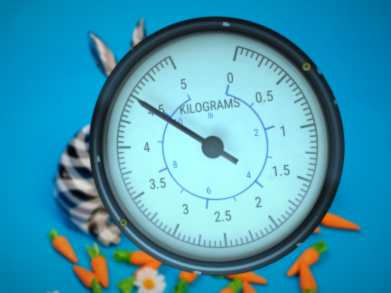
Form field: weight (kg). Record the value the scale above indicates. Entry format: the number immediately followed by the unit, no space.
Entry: 4.5kg
